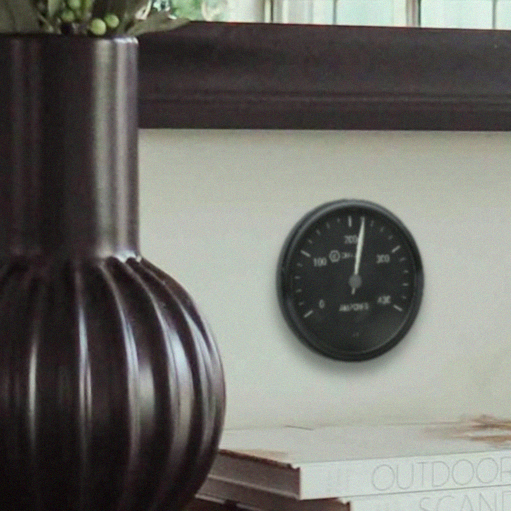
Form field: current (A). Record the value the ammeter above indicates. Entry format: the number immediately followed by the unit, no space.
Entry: 220A
